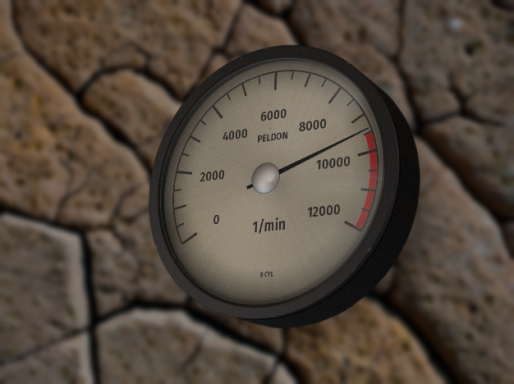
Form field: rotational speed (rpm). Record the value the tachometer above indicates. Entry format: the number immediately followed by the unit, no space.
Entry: 9500rpm
